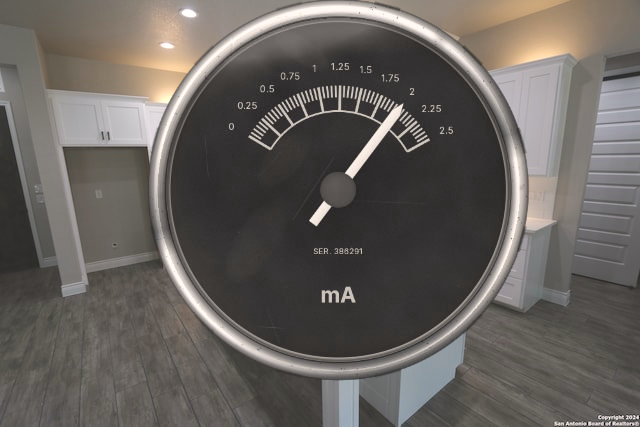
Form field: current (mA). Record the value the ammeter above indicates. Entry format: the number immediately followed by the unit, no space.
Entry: 2mA
